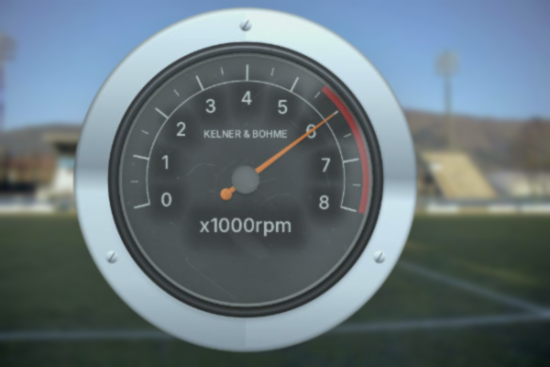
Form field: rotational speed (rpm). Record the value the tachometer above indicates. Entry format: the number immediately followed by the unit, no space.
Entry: 6000rpm
